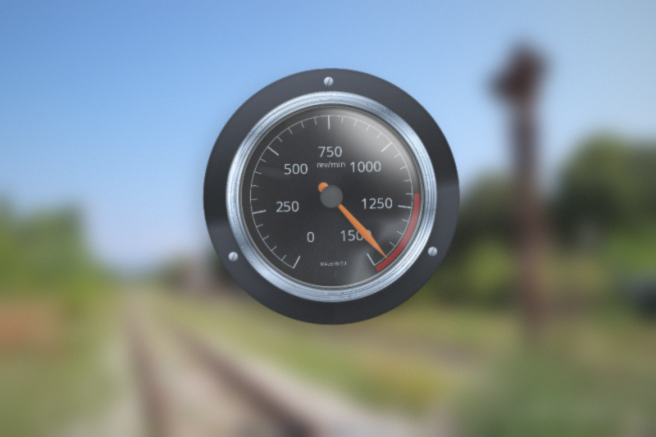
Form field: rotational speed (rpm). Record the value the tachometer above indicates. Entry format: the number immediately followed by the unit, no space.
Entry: 1450rpm
